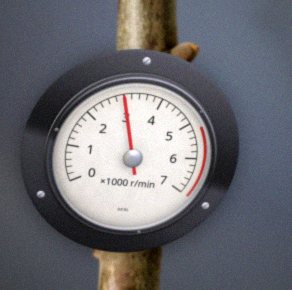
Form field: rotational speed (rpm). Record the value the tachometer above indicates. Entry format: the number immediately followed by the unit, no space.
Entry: 3000rpm
